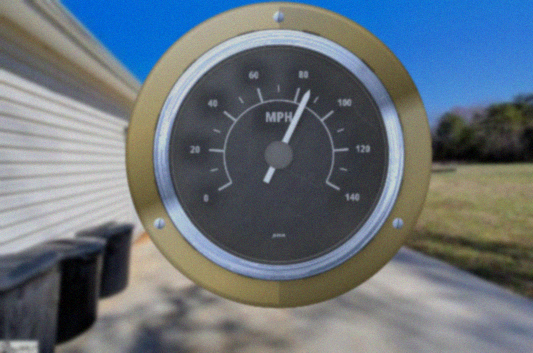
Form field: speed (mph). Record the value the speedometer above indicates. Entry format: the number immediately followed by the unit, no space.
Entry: 85mph
